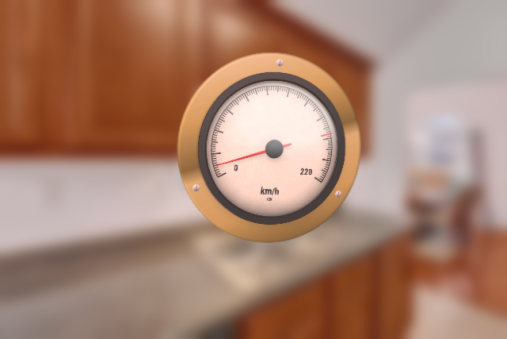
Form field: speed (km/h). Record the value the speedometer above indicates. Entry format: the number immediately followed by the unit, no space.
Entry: 10km/h
